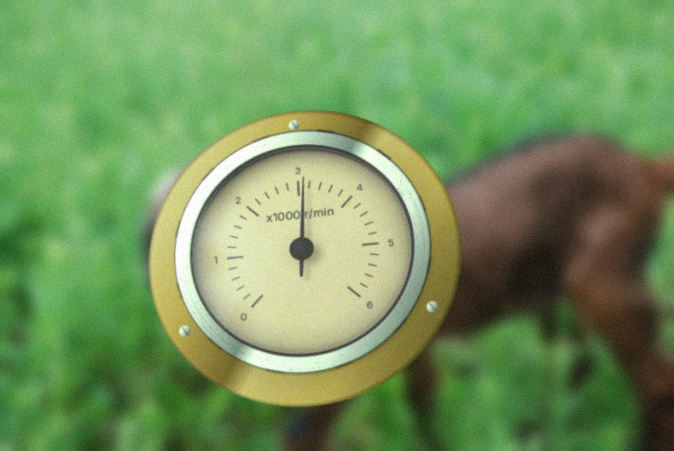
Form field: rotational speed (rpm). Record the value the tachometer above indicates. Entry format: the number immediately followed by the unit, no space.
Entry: 3100rpm
